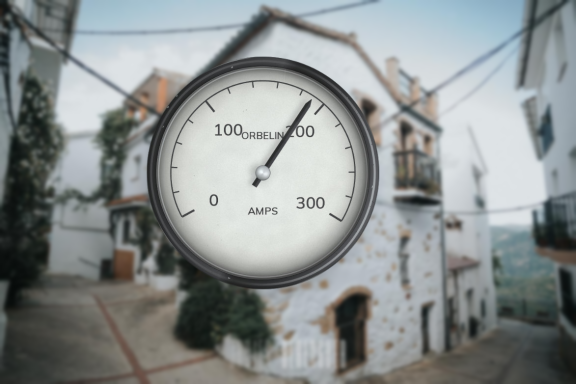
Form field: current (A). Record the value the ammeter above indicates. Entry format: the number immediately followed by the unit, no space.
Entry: 190A
